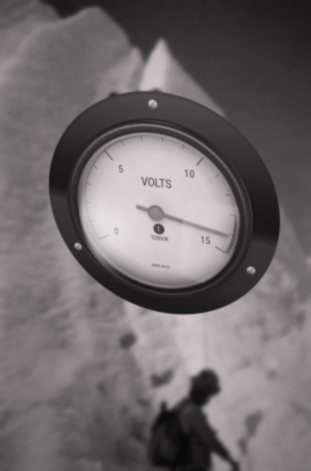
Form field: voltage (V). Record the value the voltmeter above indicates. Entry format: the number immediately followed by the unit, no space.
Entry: 14V
